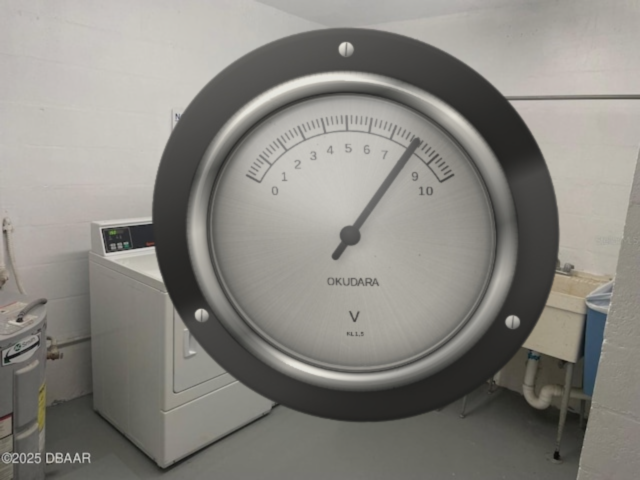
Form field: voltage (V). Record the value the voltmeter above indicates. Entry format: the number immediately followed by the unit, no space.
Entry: 8V
